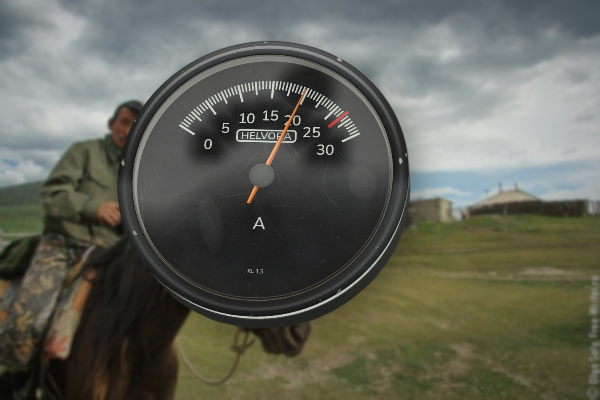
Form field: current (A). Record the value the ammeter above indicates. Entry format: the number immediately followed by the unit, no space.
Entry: 20A
